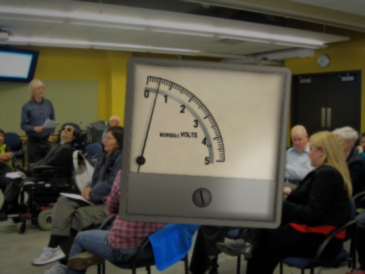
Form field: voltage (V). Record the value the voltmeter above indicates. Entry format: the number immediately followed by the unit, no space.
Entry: 0.5V
